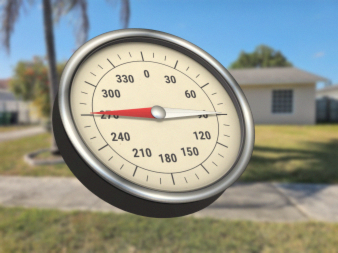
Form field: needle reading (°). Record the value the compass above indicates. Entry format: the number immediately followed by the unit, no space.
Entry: 270°
